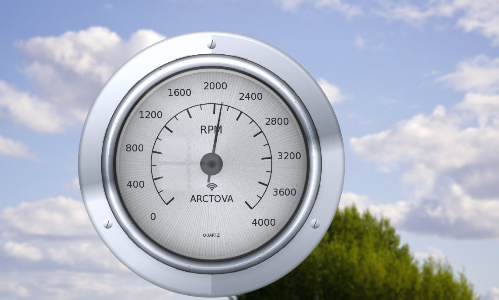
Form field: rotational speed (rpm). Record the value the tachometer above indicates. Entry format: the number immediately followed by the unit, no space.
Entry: 2100rpm
